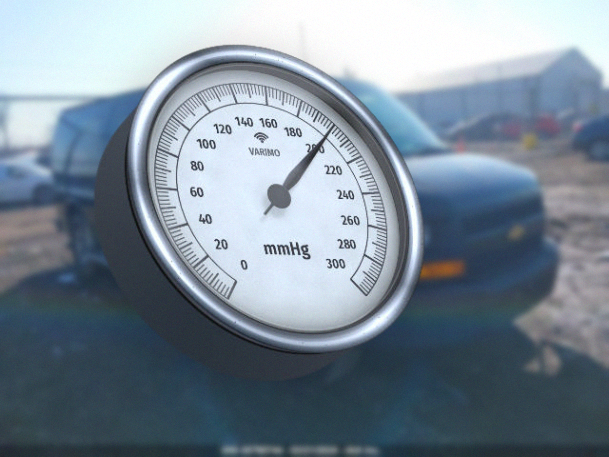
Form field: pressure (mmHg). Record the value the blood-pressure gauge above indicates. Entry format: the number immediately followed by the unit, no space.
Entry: 200mmHg
